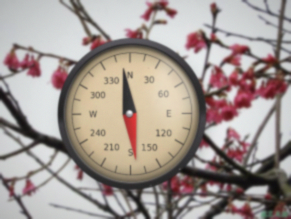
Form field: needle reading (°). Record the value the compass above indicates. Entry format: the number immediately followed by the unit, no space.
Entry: 172.5°
